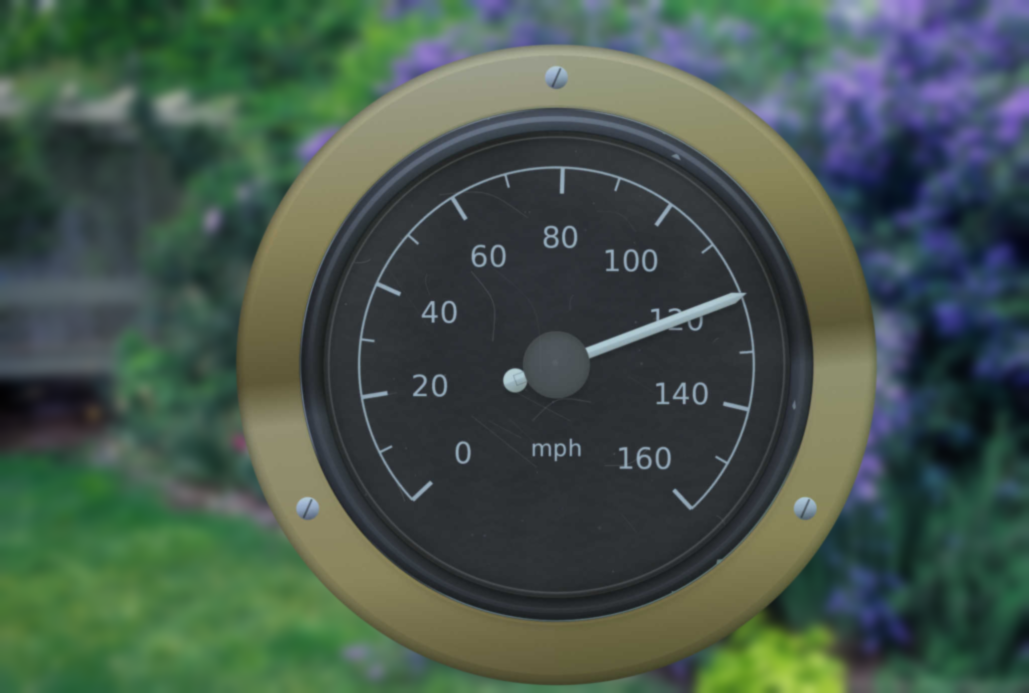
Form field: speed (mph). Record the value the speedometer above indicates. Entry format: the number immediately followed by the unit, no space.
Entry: 120mph
